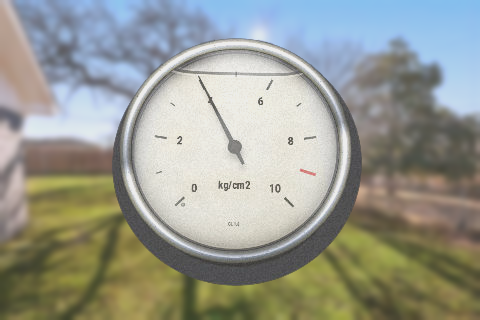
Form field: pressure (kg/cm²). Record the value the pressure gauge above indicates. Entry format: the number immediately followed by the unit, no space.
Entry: 4kg/cm²
